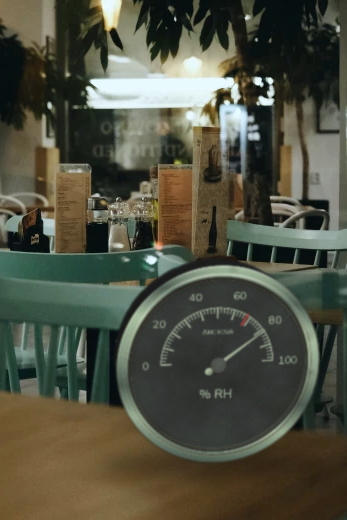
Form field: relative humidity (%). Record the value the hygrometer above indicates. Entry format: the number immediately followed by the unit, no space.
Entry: 80%
